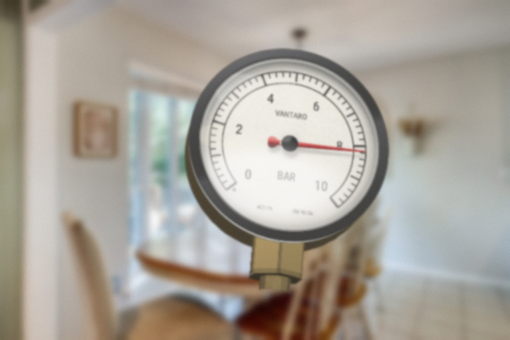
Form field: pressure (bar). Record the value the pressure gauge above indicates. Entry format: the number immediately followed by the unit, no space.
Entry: 8.2bar
